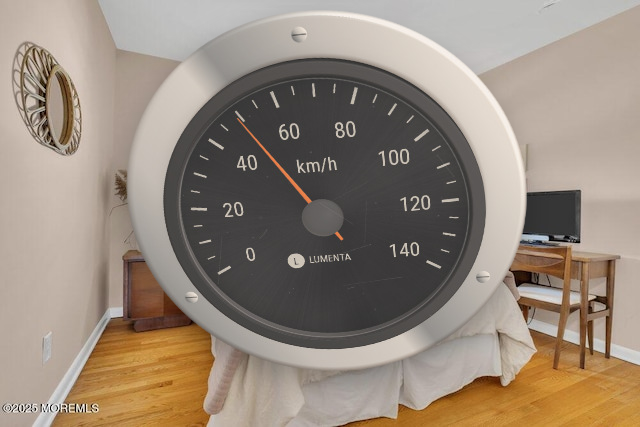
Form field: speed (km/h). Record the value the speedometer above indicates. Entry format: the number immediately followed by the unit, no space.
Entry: 50km/h
